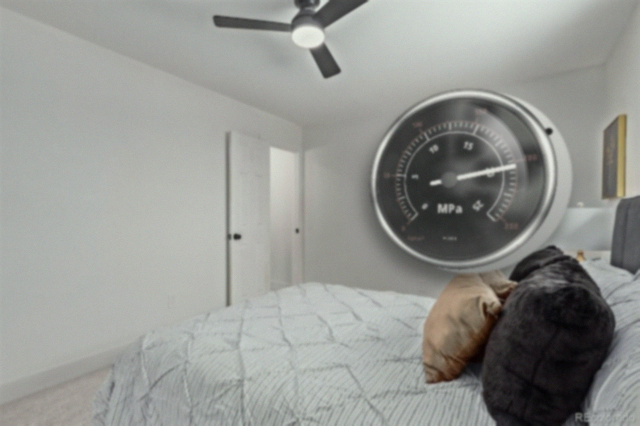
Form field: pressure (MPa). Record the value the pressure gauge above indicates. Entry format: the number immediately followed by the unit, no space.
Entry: 20MPa
